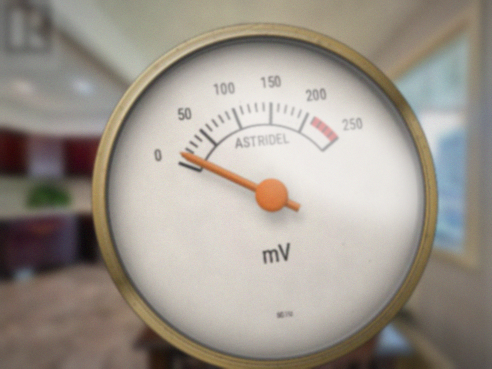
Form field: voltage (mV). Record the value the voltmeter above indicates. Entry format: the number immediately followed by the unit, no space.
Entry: 10mV
